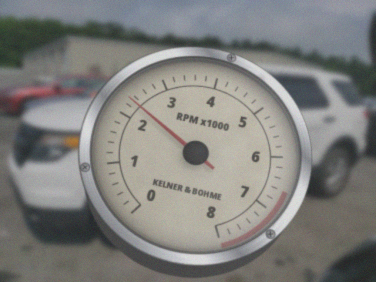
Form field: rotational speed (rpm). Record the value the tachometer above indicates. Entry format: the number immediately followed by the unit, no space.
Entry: 2300rpm
